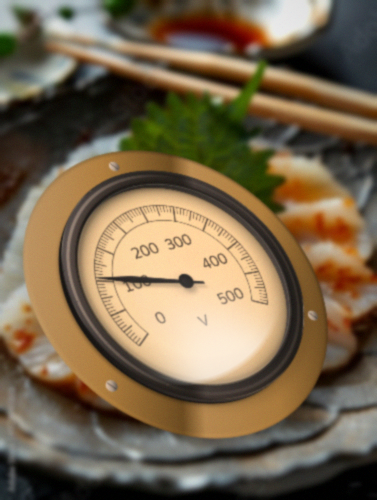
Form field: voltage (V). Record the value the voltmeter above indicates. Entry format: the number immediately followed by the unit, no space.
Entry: 100V
